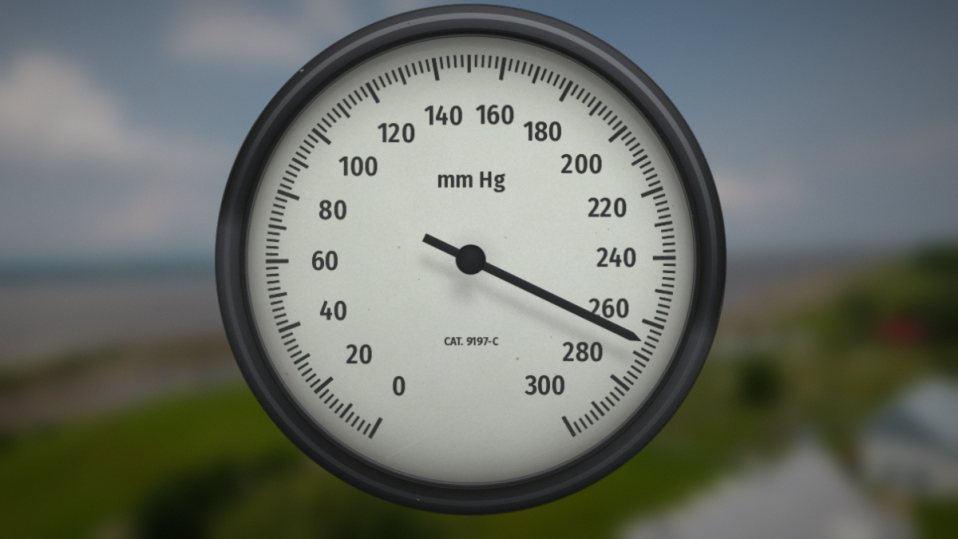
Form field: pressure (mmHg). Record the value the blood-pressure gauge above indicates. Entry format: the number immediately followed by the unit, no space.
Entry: 266mmHg
